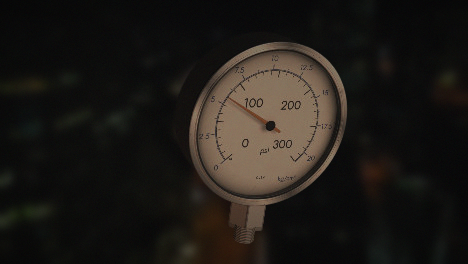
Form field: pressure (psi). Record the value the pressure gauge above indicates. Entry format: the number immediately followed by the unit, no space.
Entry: 80psi
